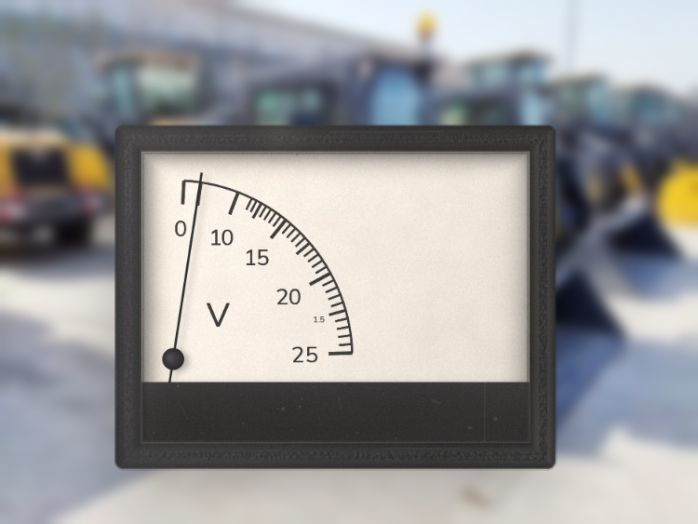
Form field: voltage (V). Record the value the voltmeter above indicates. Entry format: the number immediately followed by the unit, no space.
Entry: 5V
